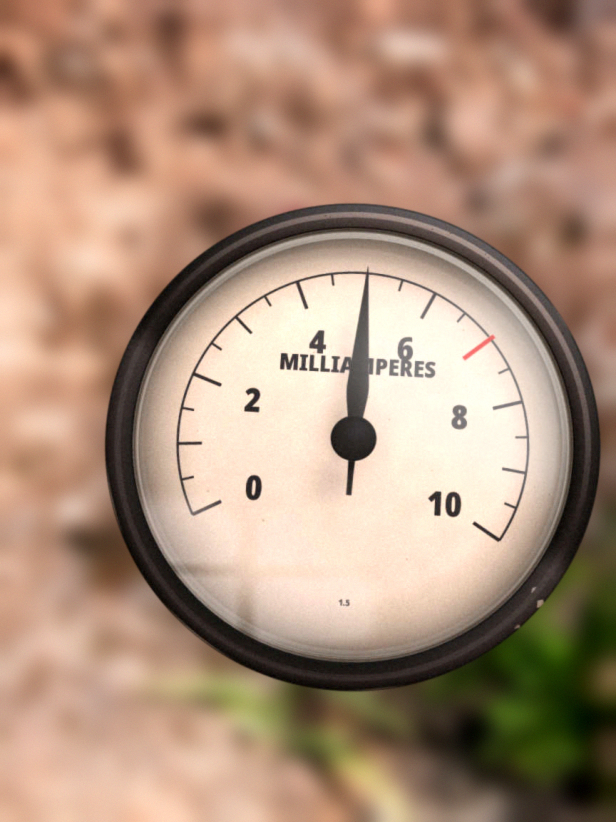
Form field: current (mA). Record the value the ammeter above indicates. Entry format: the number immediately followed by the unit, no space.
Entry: 5mA
